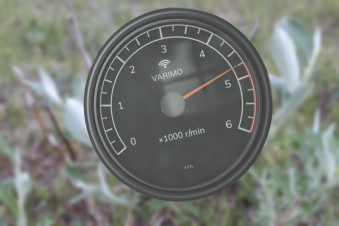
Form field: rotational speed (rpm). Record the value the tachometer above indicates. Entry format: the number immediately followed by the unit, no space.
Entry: 4750rpm
